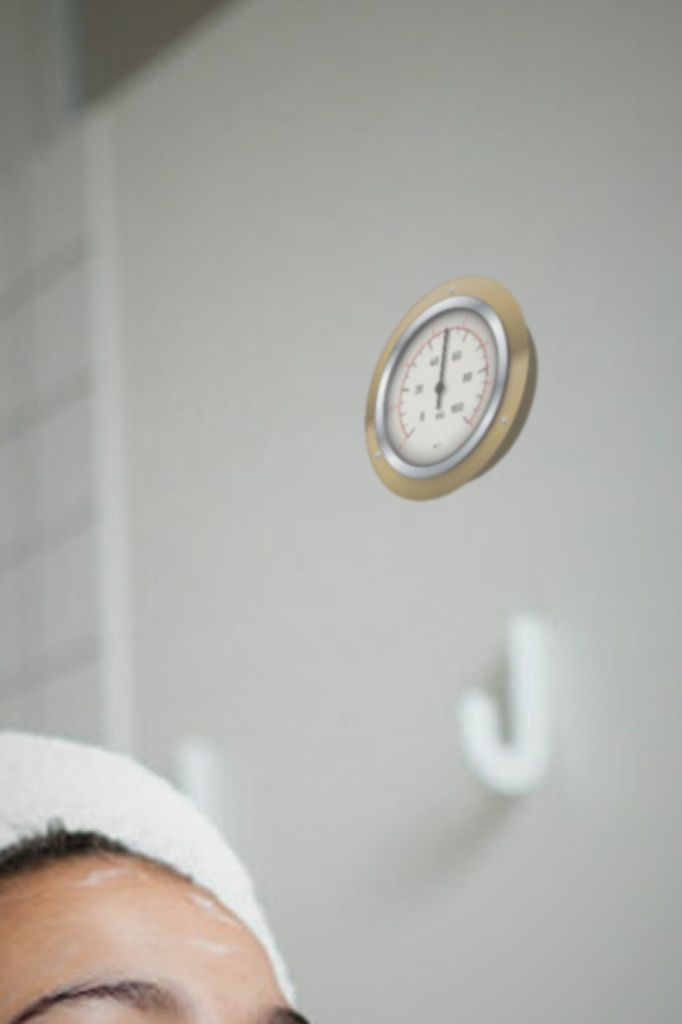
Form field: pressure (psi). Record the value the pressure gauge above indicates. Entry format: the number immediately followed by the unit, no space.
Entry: 50psi
